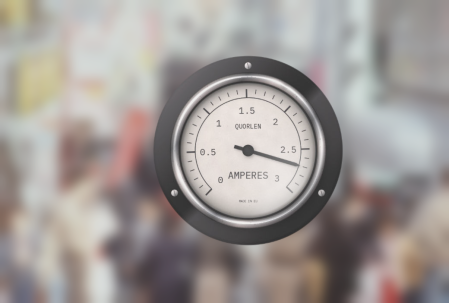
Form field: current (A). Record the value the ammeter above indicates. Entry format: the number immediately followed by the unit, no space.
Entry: 2.7A
